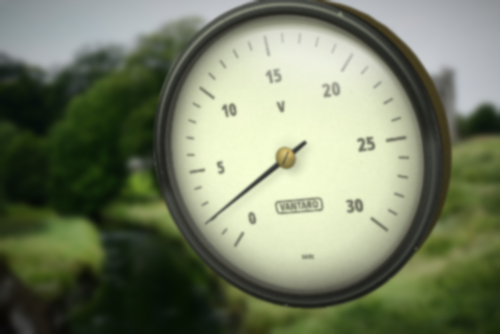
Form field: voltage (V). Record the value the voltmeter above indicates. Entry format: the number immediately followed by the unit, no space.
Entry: 2V
